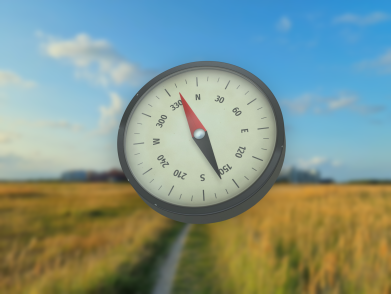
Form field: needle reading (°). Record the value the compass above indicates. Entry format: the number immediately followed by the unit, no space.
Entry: 340°
